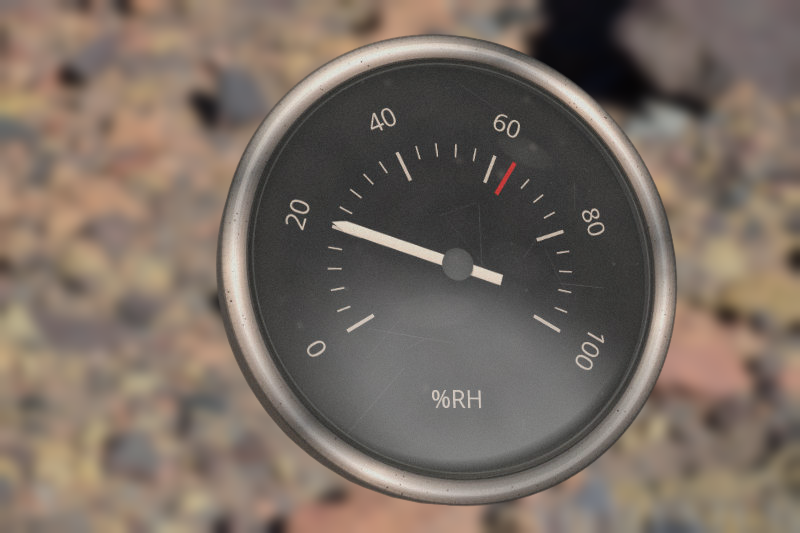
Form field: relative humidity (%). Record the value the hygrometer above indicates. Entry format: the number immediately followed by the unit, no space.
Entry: 20%
